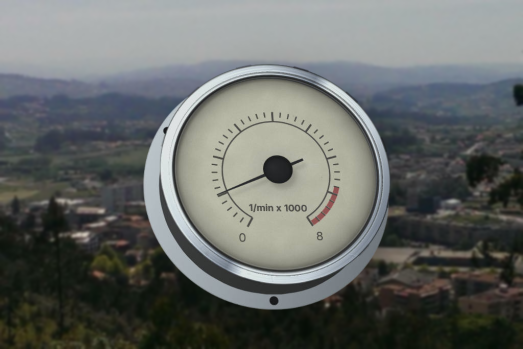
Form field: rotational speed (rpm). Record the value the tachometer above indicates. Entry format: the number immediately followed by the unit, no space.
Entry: 1000rpm
